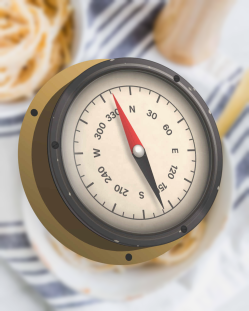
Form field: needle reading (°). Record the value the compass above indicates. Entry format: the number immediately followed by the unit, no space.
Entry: 340°
